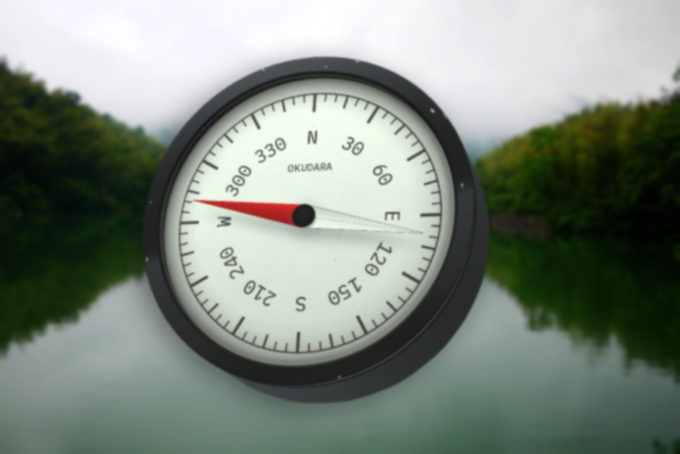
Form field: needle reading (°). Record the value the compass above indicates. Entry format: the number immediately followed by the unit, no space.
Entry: 280°
